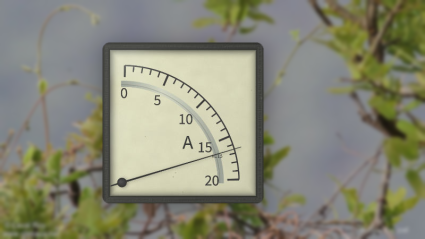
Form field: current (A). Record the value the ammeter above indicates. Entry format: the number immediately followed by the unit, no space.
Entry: 16.5A
